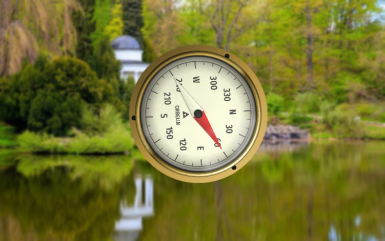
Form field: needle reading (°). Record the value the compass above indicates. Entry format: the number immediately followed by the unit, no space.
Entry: 60°
